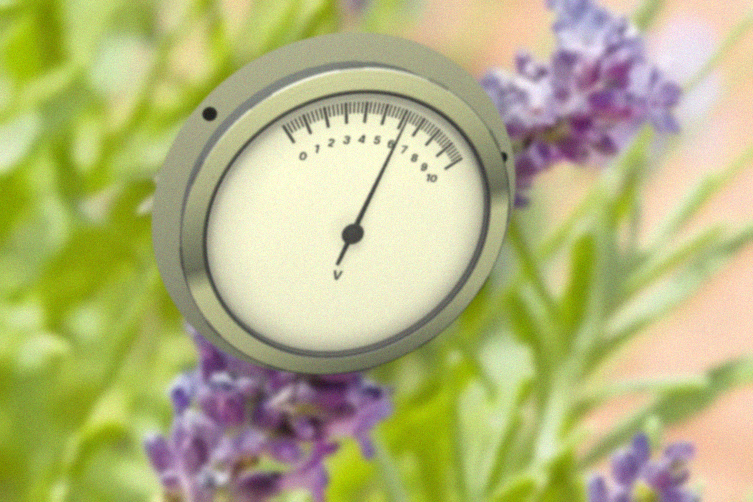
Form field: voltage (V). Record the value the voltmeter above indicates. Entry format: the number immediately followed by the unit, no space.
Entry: 6V
